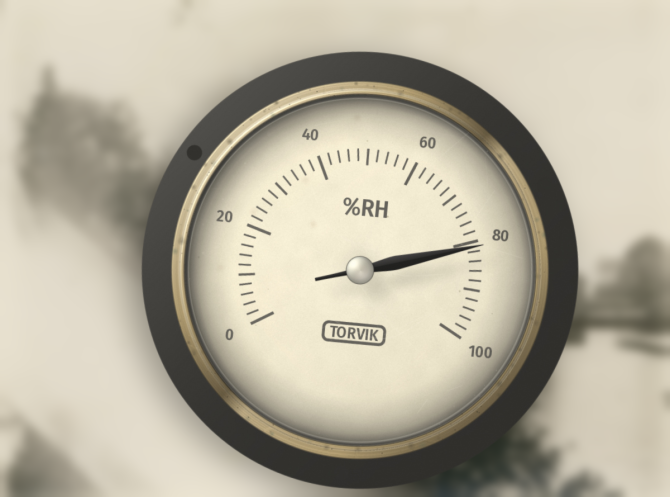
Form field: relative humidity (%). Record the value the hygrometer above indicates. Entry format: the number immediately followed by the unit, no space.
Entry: 81%
